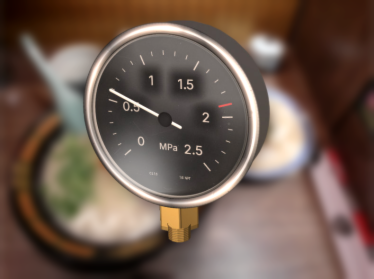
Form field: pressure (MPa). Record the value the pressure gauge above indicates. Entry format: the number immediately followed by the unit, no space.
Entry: 0.6MPa
